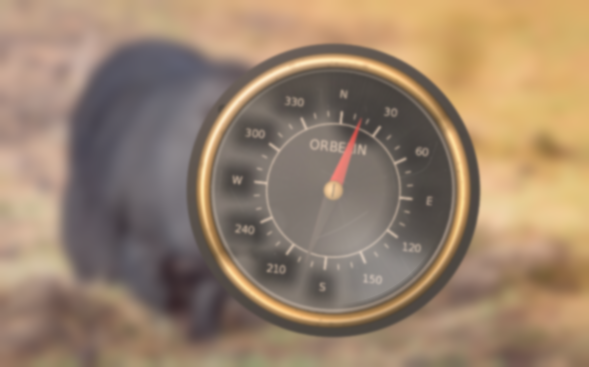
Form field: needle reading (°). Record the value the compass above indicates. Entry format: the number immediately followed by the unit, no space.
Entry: 15°
